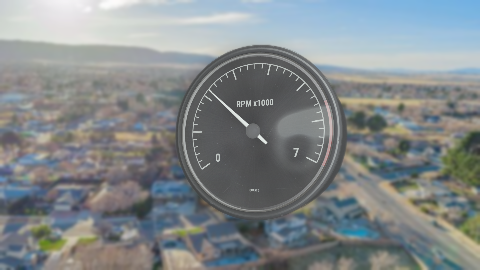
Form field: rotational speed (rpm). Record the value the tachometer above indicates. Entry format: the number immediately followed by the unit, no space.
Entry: 2200rpm
